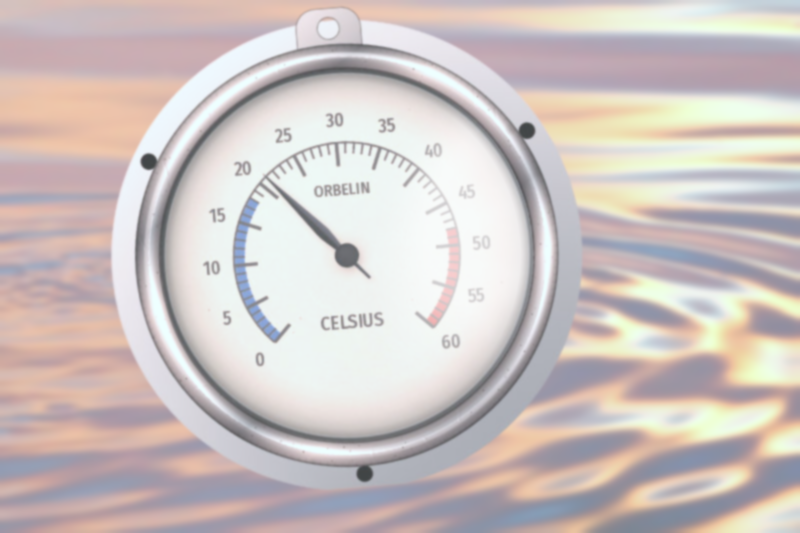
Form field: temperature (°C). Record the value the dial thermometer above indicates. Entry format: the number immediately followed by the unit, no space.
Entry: 21°C
